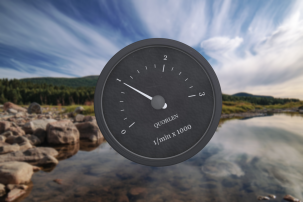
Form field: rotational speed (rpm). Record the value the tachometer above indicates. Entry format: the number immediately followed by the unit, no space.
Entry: 1000rpm
